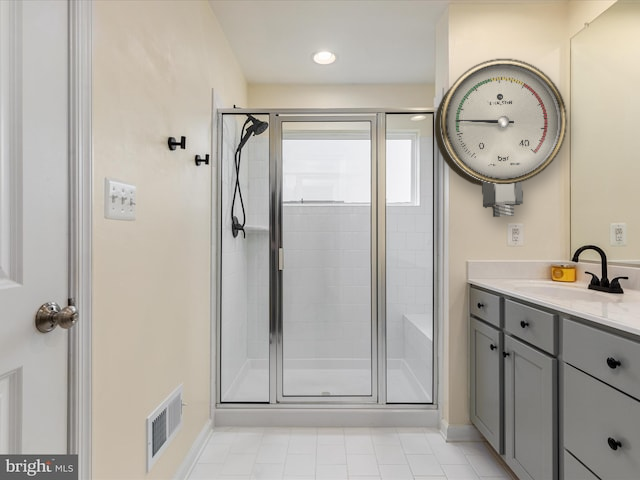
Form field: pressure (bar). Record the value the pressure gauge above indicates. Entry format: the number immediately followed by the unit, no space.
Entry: 7.5bar
